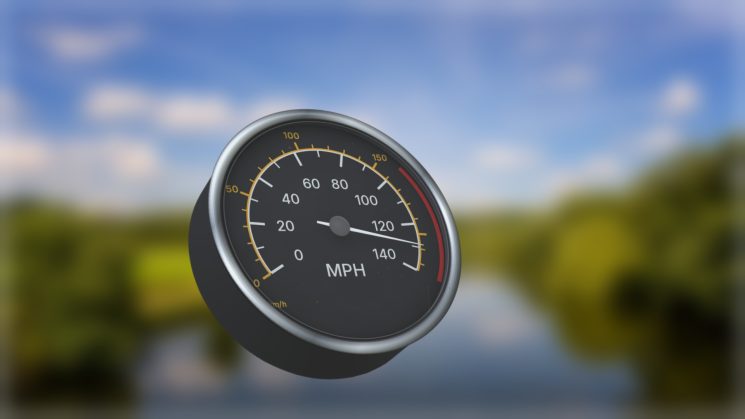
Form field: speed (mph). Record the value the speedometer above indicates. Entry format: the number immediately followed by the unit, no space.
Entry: 130mph
